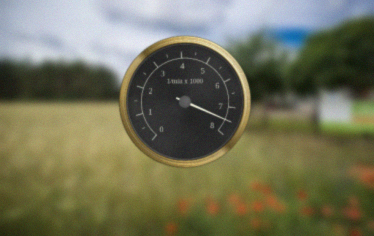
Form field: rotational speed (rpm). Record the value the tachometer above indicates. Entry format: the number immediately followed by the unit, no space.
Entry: 7500rpm
